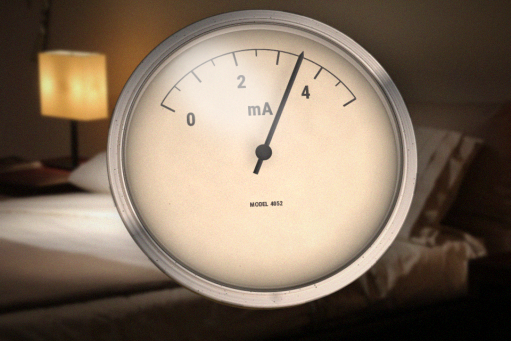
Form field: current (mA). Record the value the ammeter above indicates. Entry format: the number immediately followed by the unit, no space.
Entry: 3.5mA
